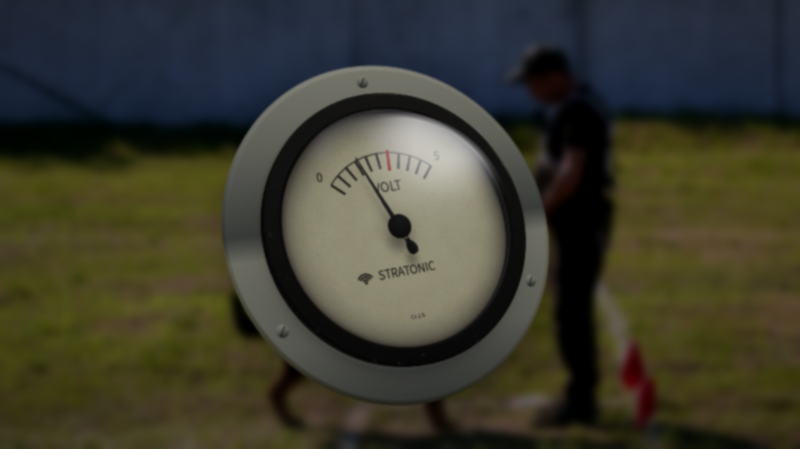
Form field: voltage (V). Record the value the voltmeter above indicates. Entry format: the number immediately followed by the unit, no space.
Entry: 1.5V
